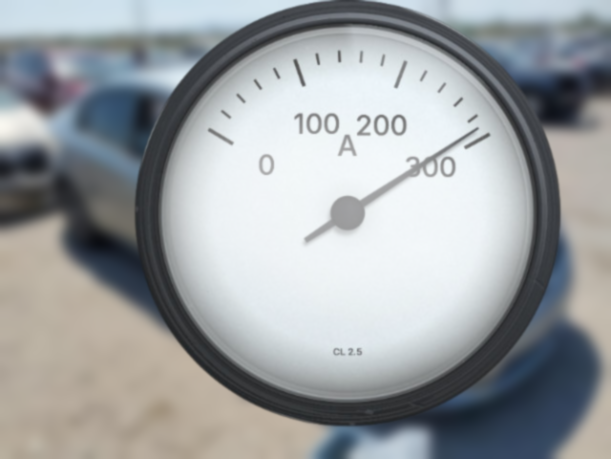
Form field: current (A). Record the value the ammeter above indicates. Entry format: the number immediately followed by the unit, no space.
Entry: 290A
